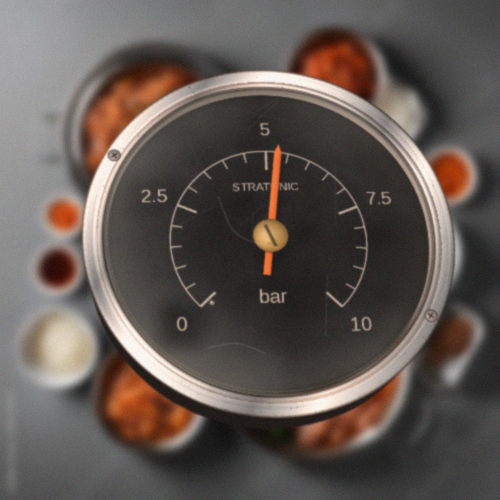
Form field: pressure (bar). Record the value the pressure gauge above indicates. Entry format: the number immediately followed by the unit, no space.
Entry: 5.25bar
